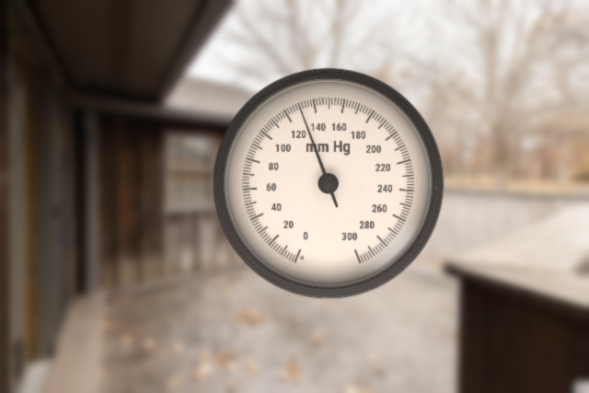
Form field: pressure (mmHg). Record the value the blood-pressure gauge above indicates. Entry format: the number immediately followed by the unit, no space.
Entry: 130mmHg
